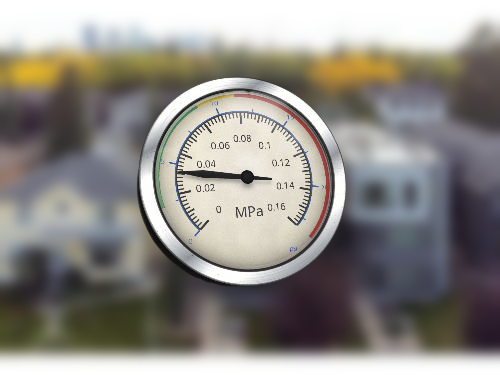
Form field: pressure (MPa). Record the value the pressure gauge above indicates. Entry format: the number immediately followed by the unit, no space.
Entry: 0.03MPa
